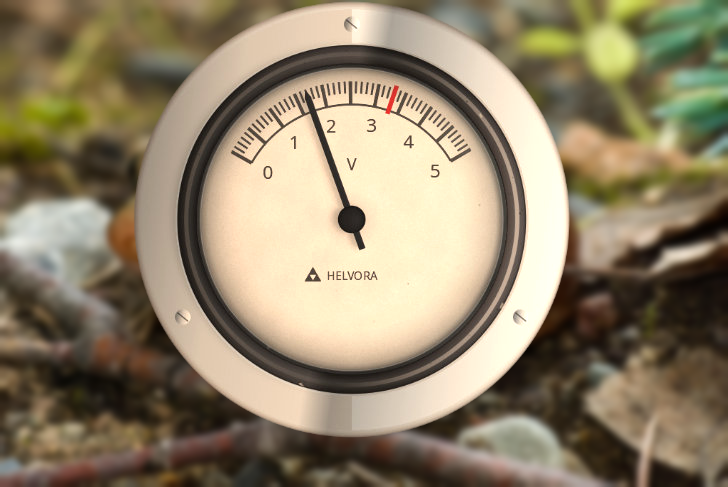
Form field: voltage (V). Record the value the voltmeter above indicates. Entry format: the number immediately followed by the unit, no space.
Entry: 1.7V
